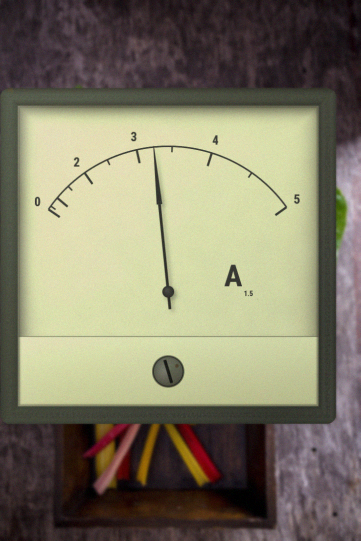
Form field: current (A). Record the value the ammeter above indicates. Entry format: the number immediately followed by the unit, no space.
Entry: 3.25A
